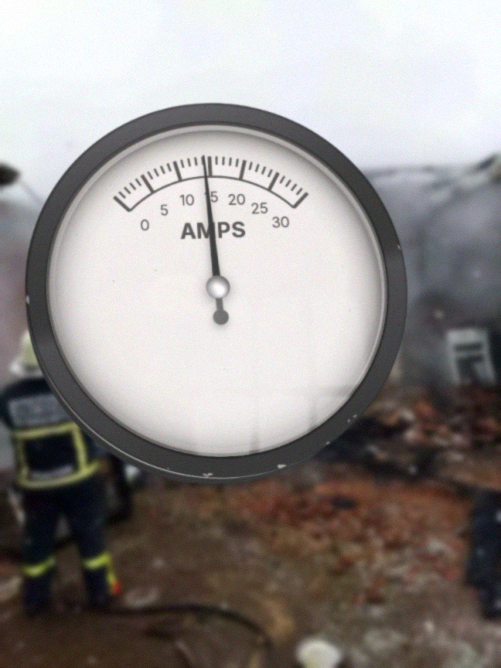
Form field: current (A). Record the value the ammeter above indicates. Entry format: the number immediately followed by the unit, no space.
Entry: 14A
